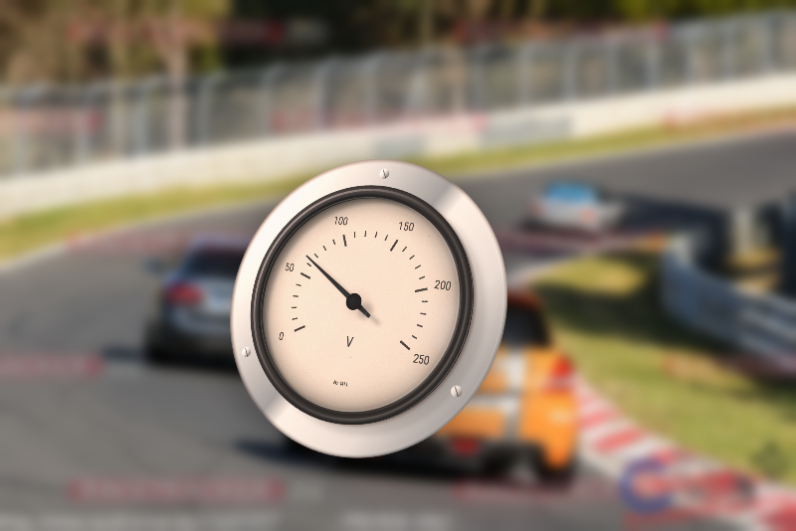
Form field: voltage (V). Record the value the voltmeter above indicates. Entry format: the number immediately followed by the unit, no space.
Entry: 65V
